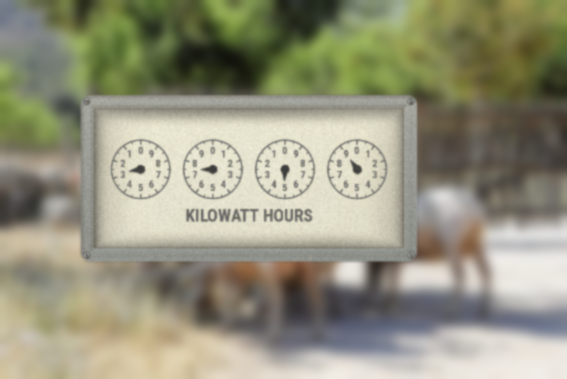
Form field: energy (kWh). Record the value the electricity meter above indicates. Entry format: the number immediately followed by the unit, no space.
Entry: 2749kWh
